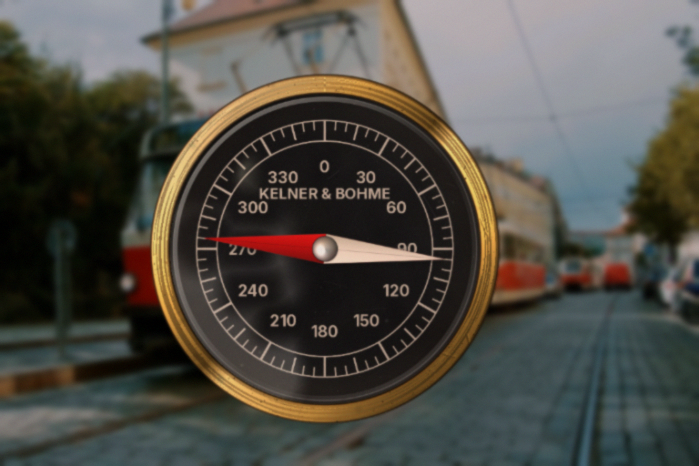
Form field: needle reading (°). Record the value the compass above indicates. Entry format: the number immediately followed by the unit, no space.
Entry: 275°
